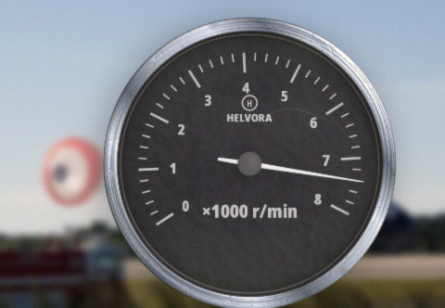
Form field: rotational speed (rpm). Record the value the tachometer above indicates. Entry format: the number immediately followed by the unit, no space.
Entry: 7400rpm
